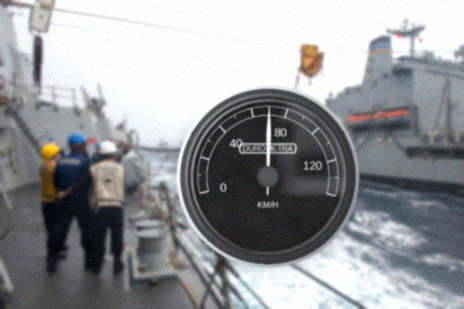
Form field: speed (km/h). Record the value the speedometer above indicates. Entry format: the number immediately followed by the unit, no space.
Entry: 70km/h
